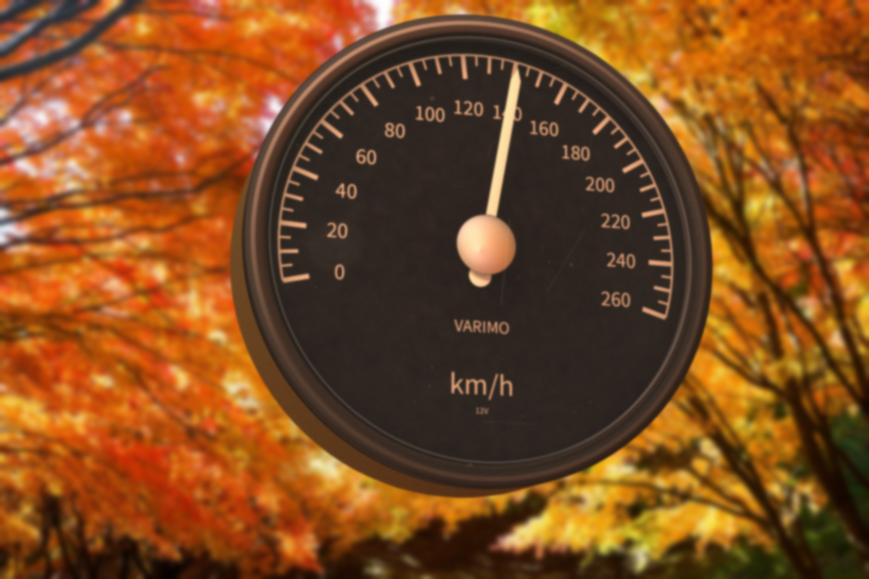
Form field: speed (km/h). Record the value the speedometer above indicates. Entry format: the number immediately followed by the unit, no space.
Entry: 140km/h
